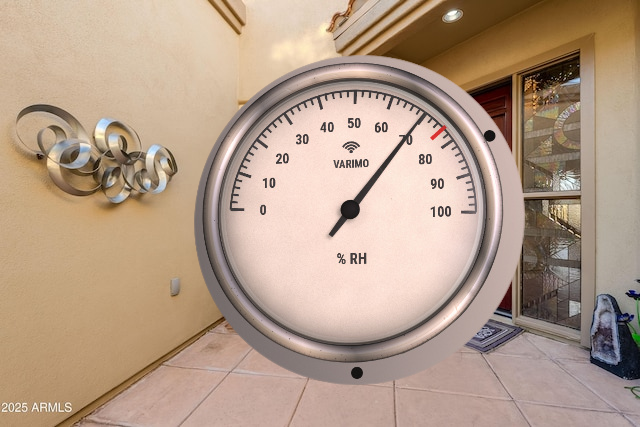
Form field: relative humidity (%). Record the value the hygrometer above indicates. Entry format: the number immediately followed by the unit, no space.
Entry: 70%
